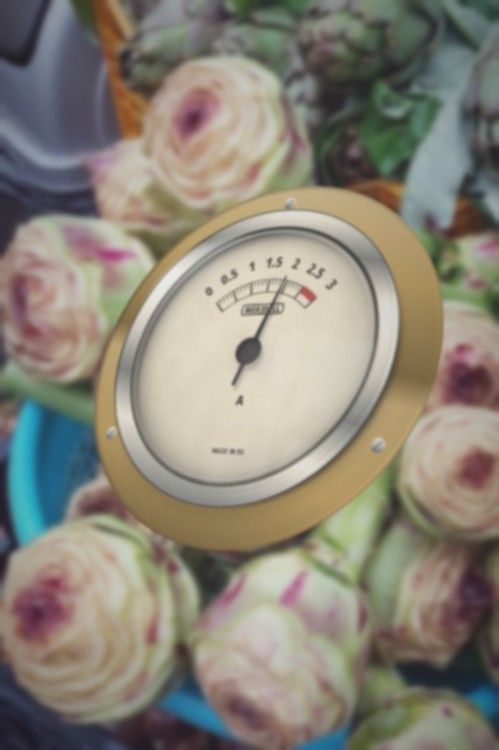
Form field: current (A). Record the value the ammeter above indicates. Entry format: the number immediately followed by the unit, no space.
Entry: 2A
